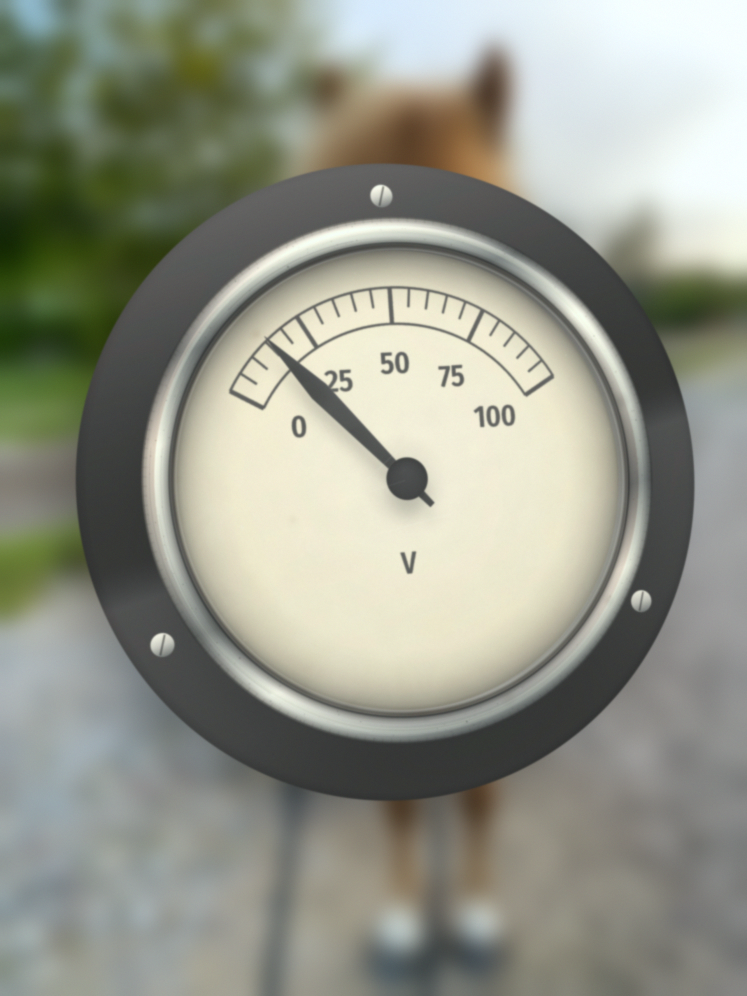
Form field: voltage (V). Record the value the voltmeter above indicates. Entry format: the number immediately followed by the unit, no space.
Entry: 15V
